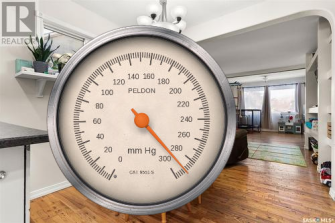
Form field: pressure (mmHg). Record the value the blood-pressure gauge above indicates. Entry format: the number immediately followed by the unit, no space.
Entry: 290mmHg
